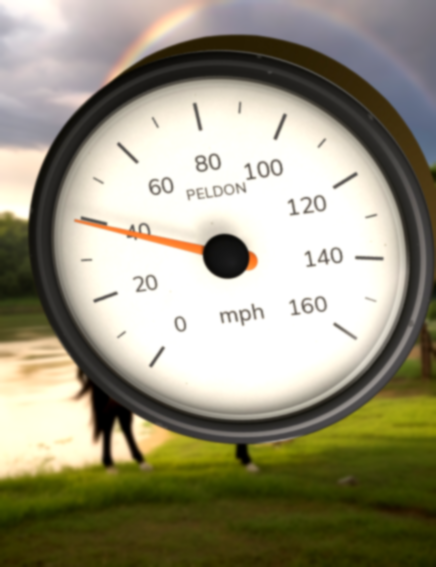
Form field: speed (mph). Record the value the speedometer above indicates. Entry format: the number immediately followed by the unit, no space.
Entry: 40mph
